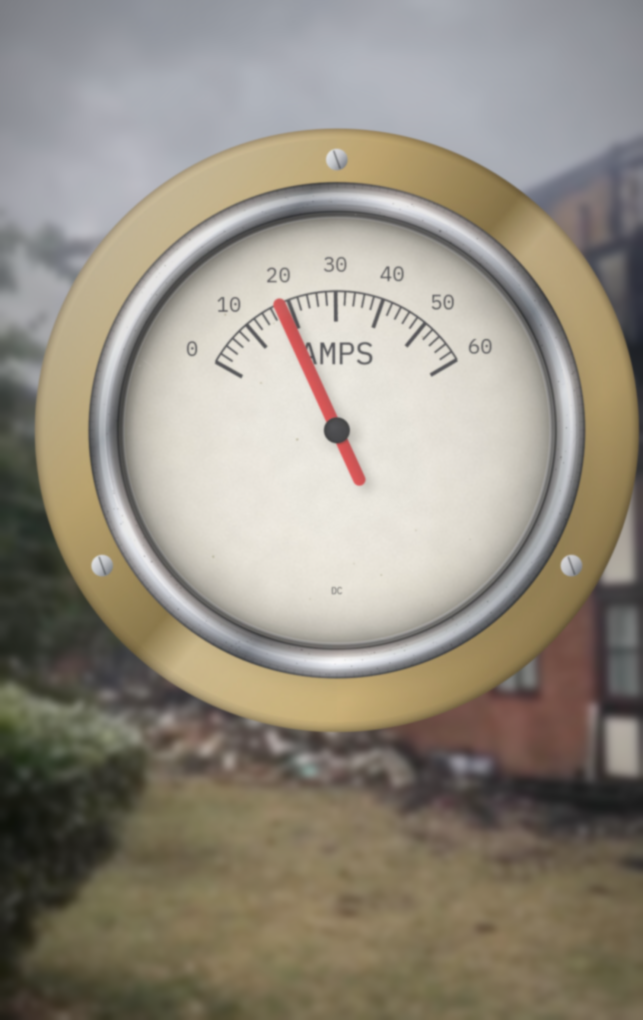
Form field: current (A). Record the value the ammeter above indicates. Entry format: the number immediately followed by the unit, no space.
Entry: 18A
